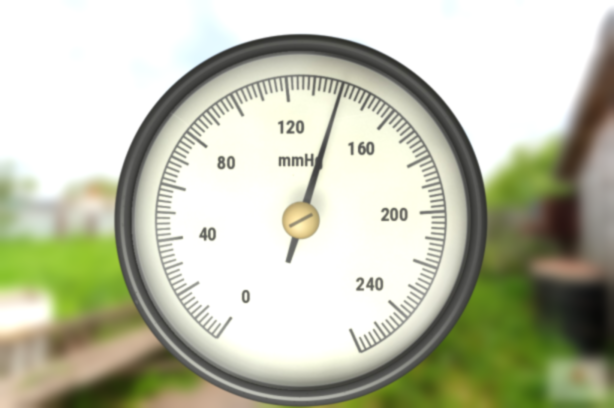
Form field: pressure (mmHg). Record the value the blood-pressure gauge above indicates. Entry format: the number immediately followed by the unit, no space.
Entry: 140mmHg
